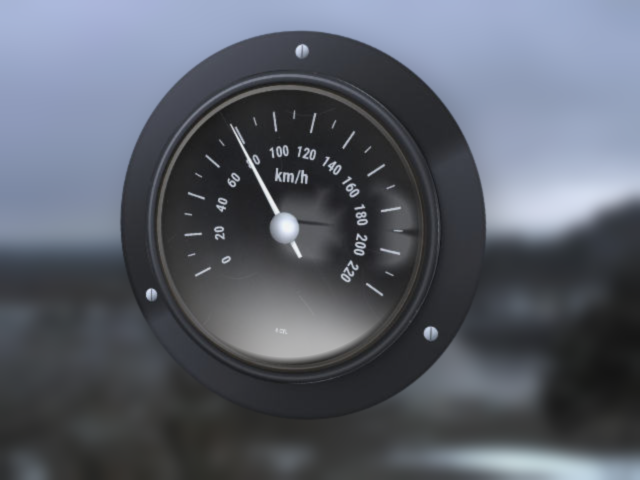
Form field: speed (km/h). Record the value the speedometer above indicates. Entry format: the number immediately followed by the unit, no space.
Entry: 80km/h
